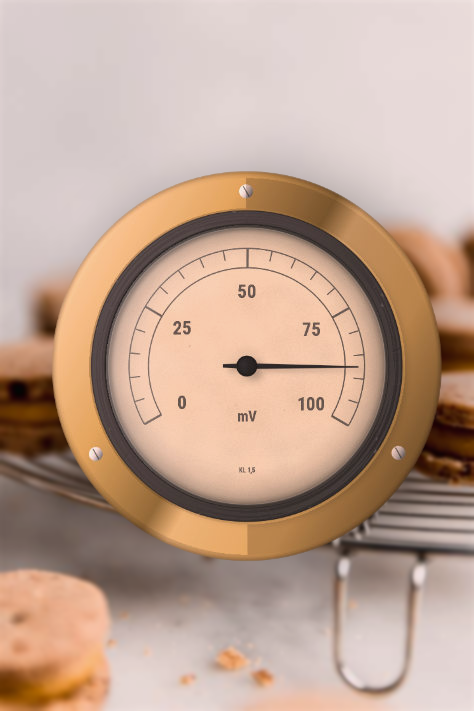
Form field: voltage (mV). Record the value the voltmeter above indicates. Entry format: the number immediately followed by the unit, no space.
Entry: 87.5mV
